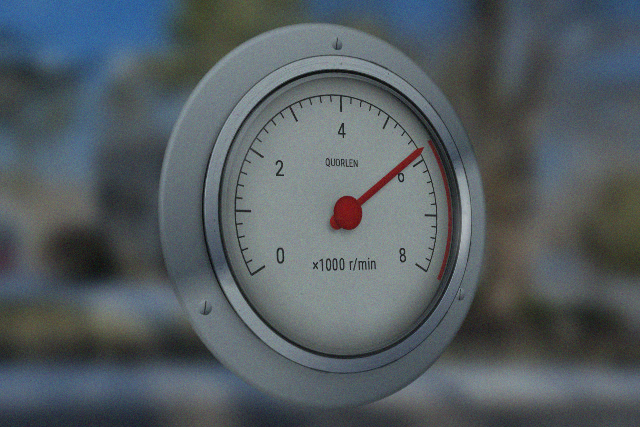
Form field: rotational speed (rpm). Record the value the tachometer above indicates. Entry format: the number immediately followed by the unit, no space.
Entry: 5800rpm
